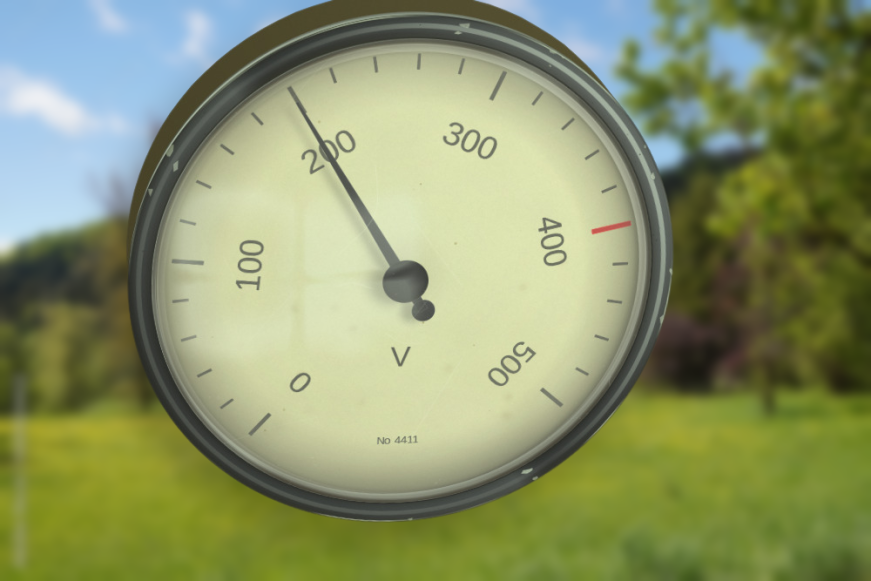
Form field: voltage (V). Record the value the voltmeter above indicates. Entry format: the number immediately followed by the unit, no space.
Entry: 200V
